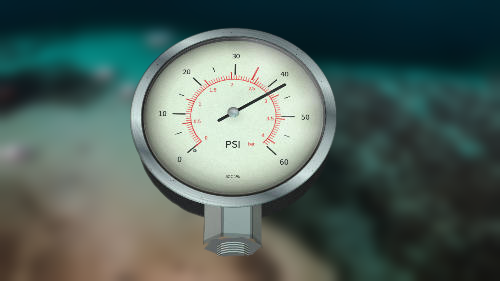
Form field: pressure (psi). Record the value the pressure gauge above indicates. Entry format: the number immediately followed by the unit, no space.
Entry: 42.5psi
